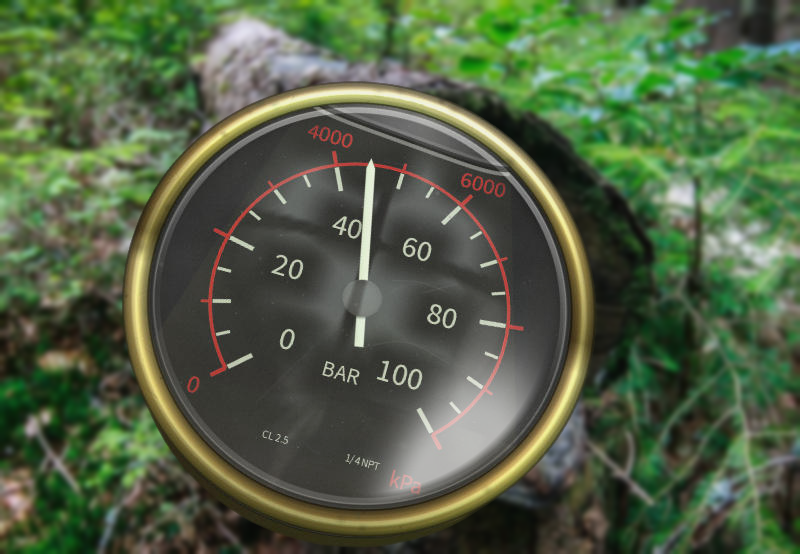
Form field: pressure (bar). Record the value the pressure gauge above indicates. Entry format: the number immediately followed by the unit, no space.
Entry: 45bar
